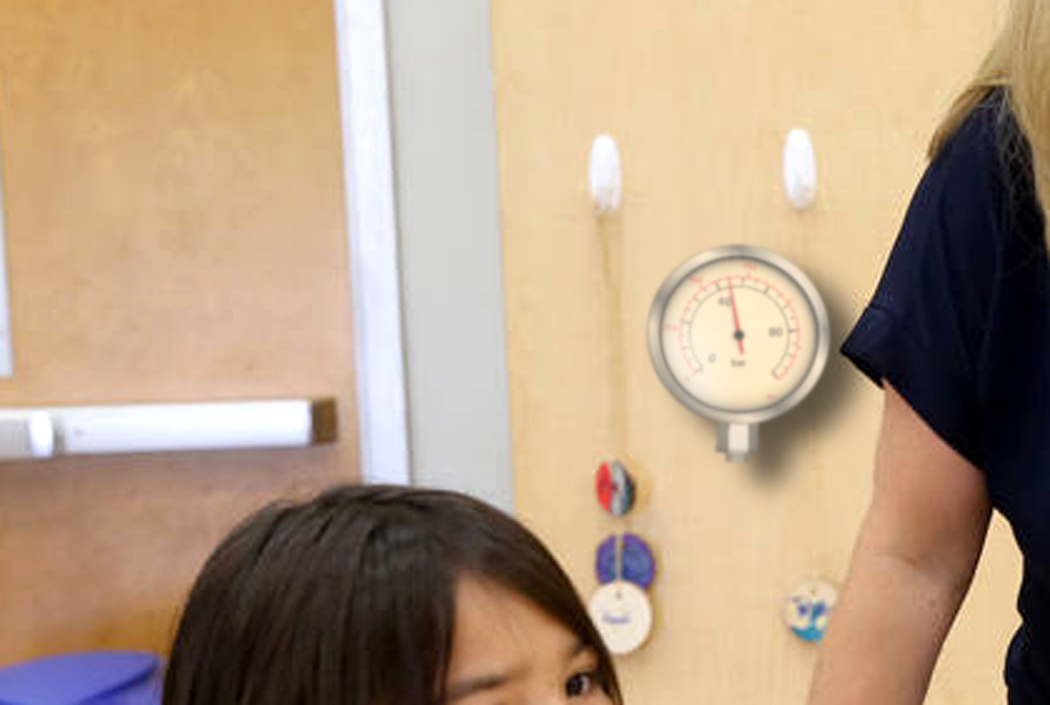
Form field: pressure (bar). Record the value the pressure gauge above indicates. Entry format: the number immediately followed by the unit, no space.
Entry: 45bar
